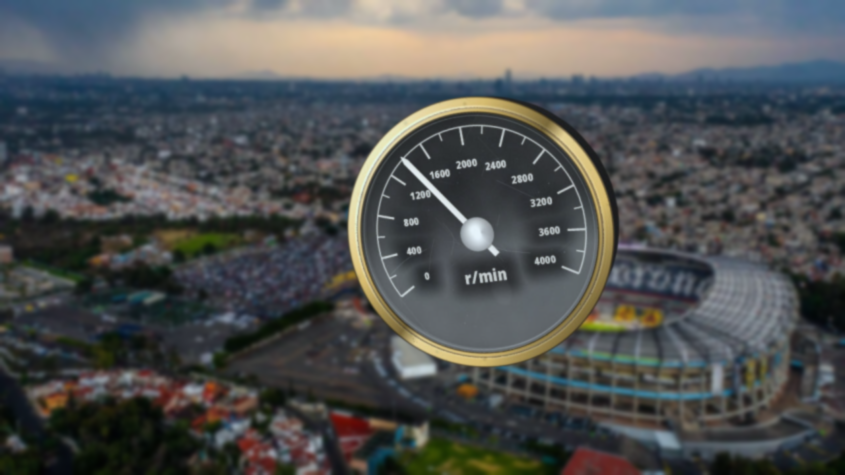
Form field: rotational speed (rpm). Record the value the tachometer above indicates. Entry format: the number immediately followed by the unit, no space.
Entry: 1400rpm
